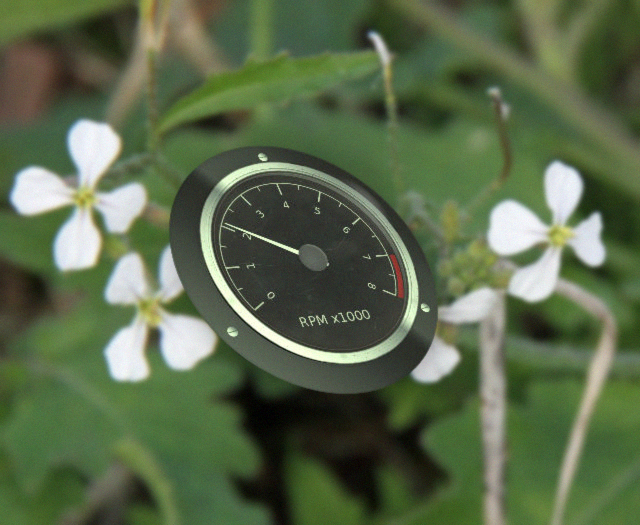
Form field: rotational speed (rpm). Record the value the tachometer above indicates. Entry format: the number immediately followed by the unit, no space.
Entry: 2000rpm
